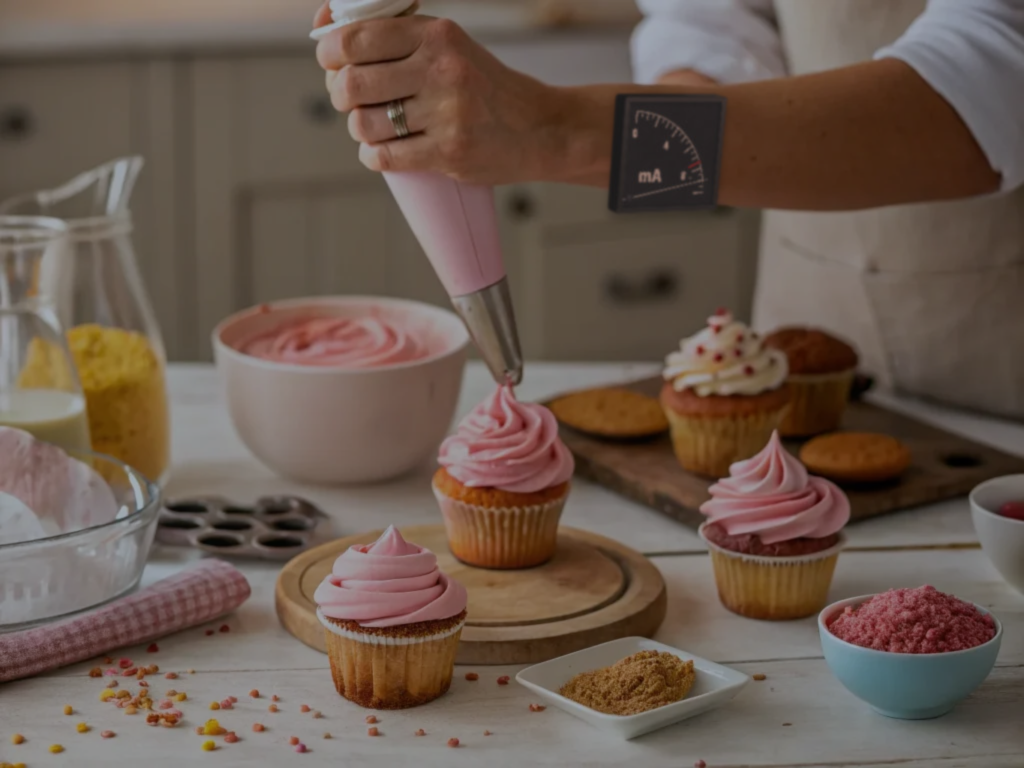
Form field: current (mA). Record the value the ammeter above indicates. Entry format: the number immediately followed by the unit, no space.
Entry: 9mA
